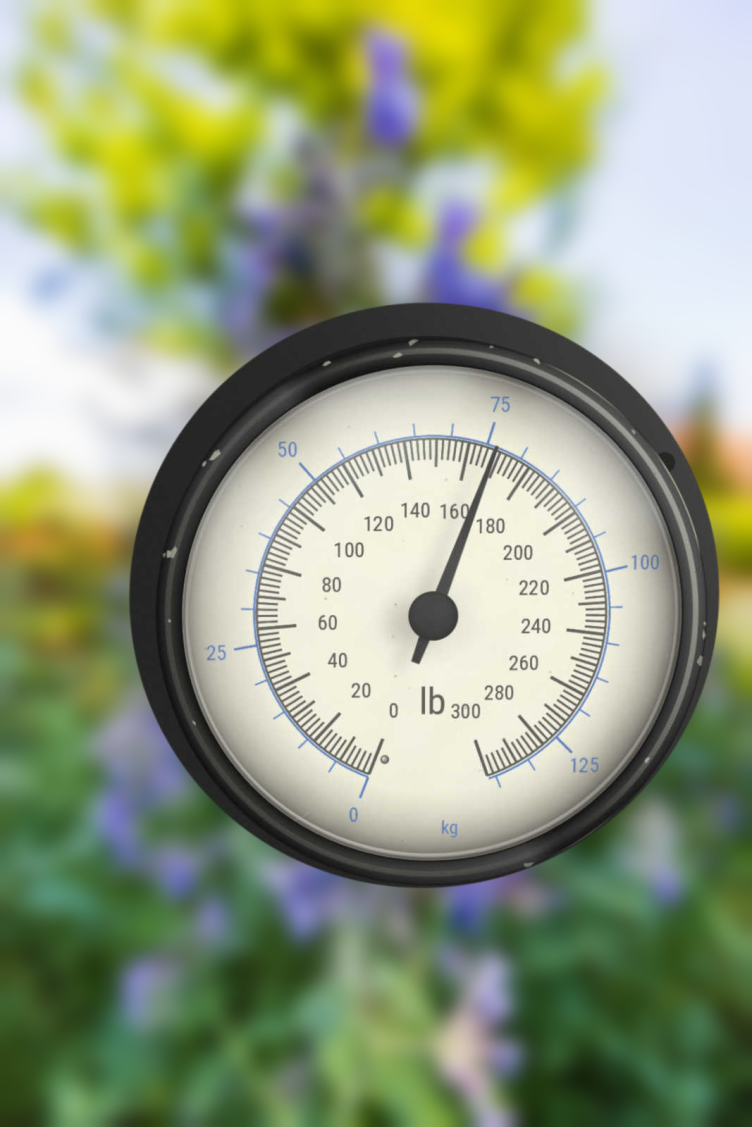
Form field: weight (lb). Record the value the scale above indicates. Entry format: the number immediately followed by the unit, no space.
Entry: 168lb
